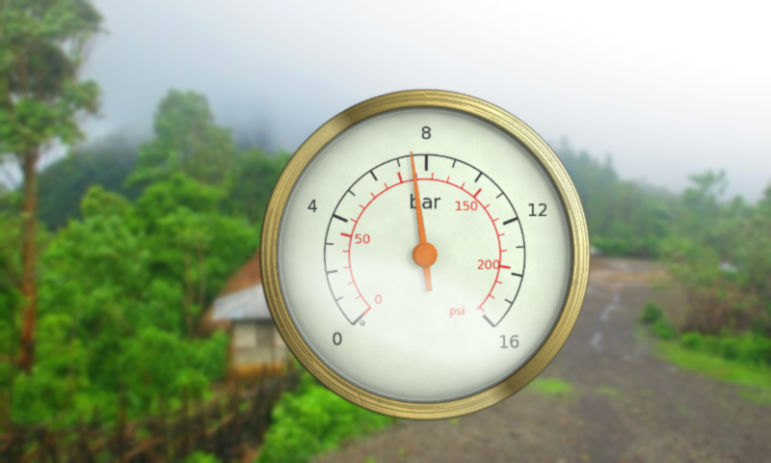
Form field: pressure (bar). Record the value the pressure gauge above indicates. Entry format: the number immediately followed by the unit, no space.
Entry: 7.5bar
